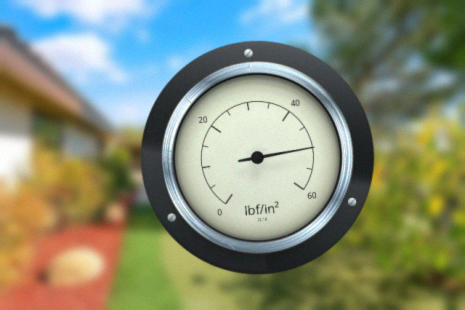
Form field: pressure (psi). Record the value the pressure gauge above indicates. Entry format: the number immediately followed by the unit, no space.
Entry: 50psi
